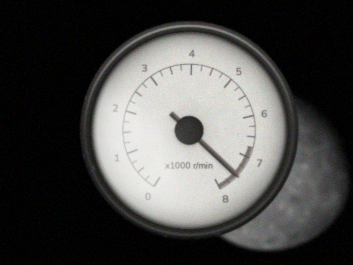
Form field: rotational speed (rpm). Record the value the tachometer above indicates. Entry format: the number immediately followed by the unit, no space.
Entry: 7500rpm
